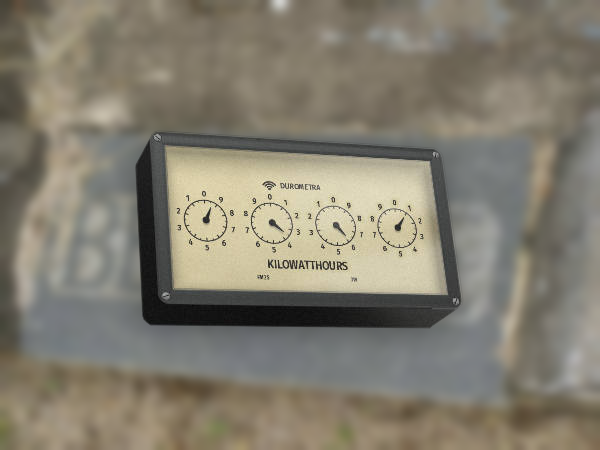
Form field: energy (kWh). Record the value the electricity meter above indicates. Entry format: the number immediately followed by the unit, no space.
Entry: 9361kWh
